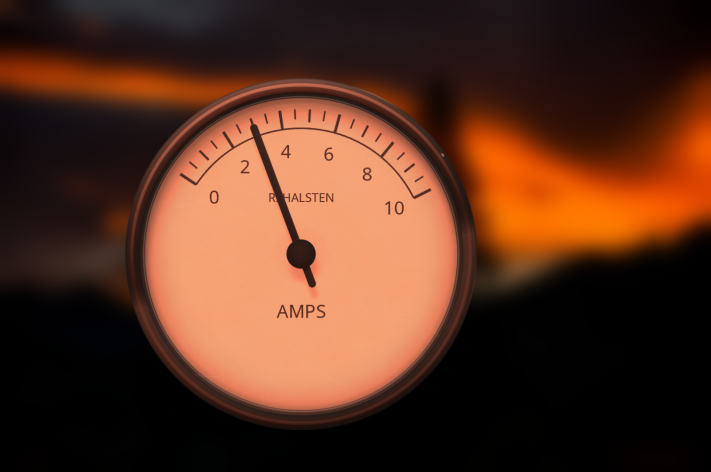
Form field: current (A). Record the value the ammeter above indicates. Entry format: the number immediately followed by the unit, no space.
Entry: 3A
